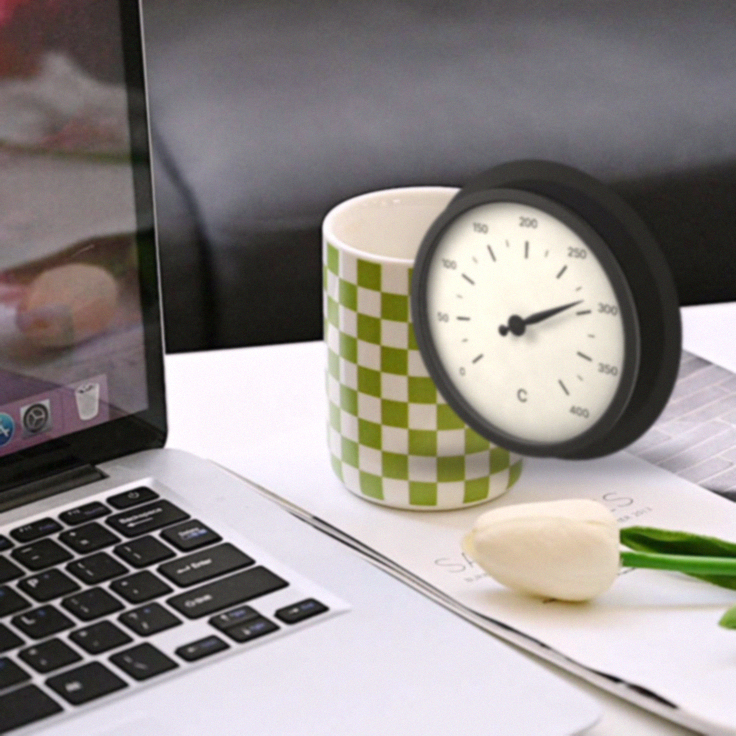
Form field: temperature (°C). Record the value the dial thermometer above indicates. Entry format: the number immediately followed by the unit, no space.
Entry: 287.5°C
